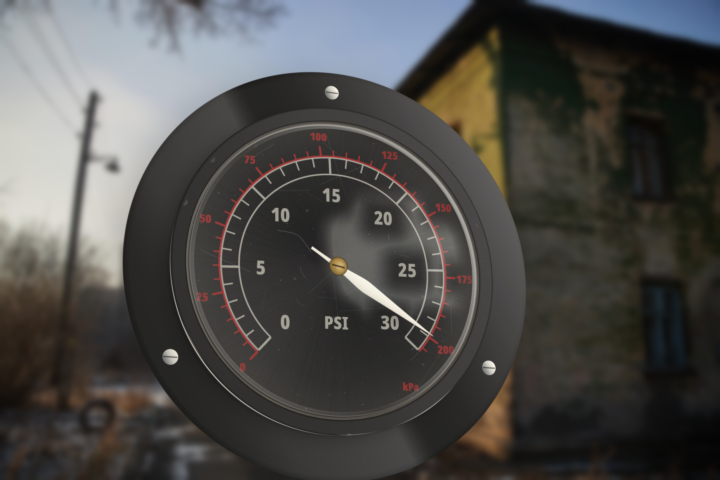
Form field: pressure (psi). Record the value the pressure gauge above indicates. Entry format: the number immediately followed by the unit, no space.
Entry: 29psi
